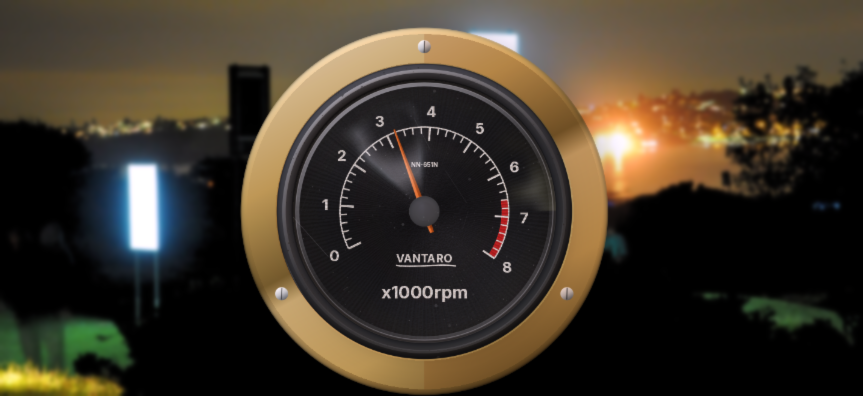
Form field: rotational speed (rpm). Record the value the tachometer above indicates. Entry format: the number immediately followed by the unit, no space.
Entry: 3200rpm
